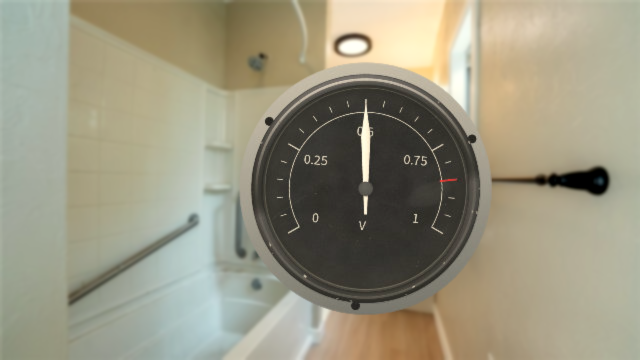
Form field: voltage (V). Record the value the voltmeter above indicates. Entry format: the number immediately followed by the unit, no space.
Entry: 0.5V
